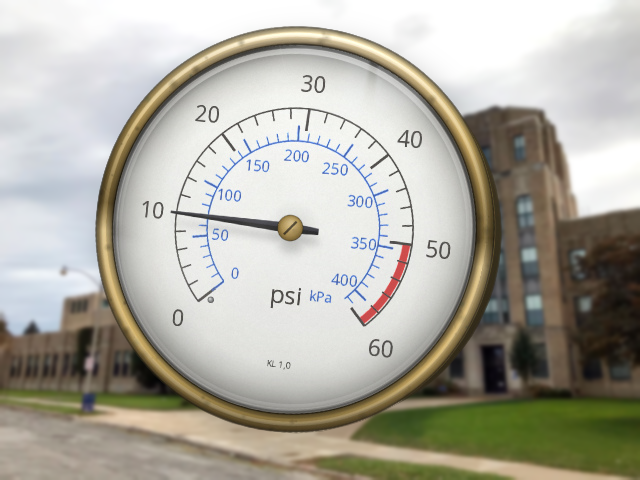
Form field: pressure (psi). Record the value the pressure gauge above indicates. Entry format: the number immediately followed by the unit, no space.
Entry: 10psi
